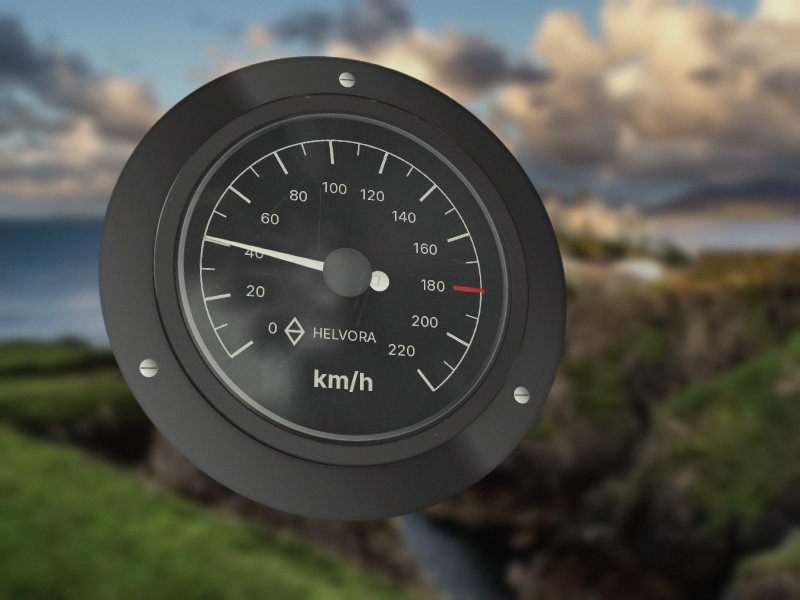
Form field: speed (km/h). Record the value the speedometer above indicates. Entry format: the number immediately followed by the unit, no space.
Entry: 40km/h
